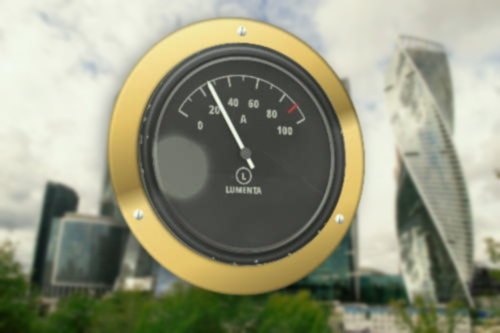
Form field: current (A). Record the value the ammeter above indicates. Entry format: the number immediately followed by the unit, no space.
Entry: 25A
